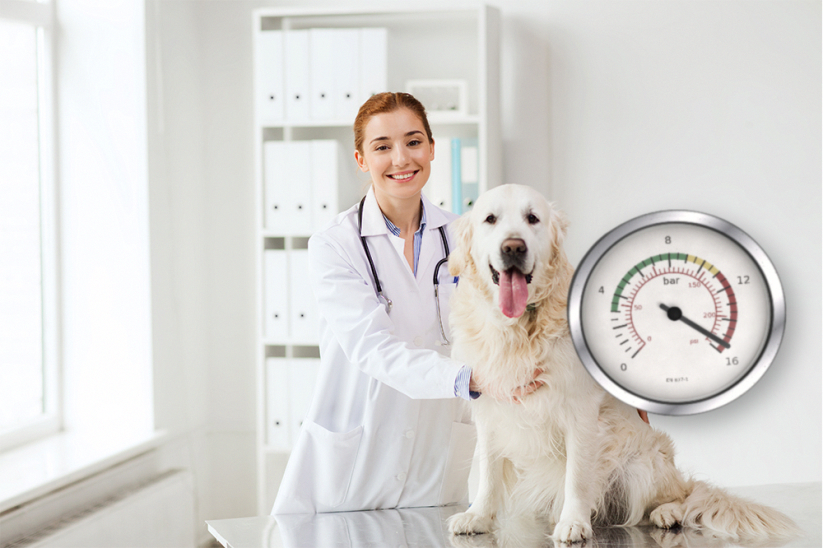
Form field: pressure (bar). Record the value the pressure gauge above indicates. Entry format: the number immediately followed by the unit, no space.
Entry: 15.5bar
